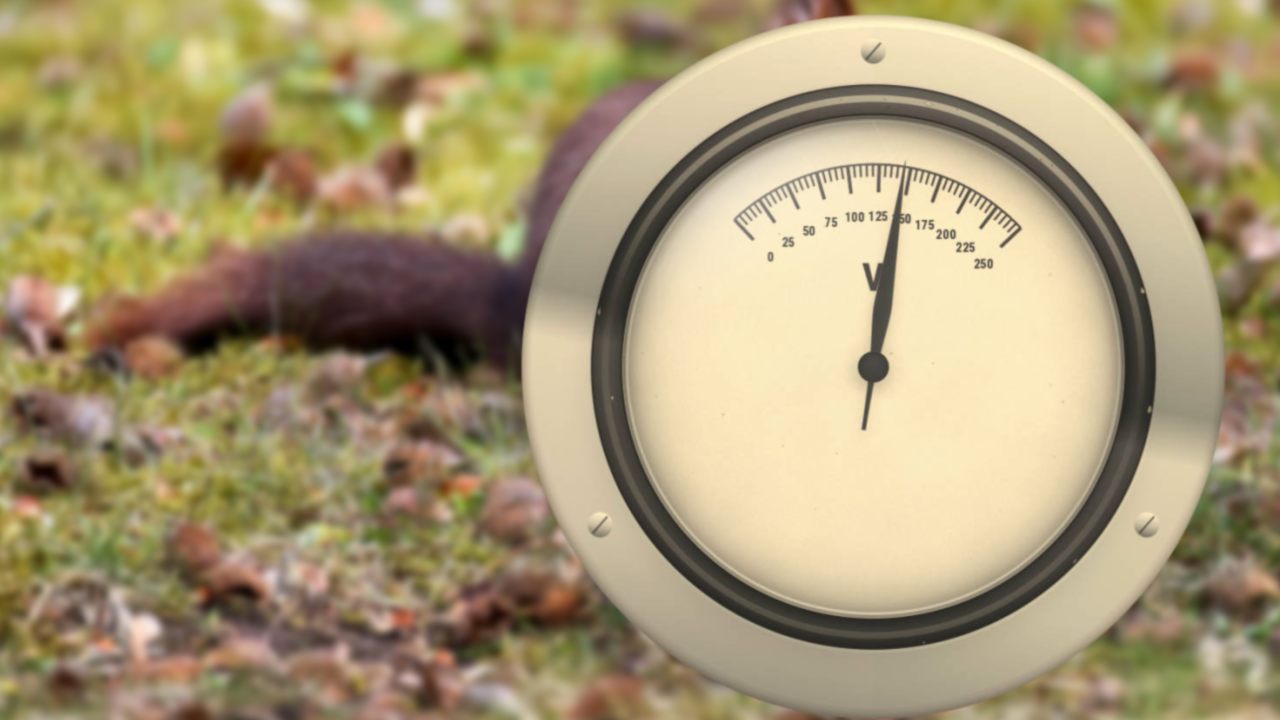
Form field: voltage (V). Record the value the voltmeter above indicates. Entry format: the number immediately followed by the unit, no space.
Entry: 145V
